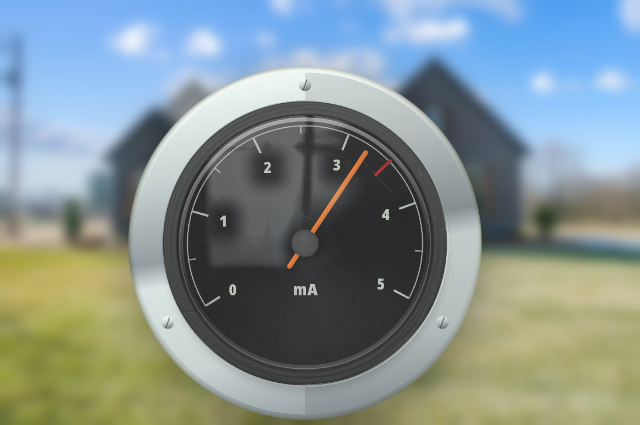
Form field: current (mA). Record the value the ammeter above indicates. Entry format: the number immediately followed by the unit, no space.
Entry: 3.25mA
